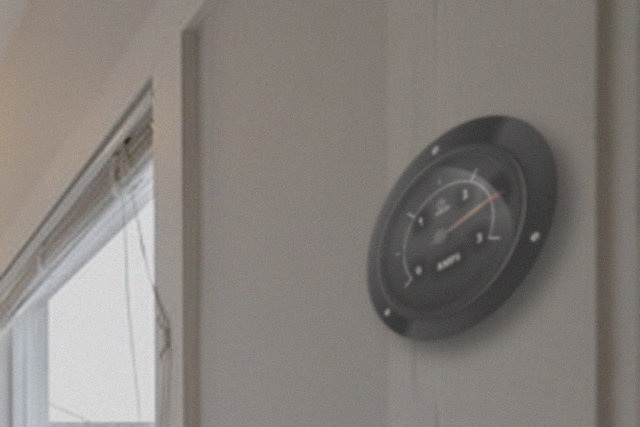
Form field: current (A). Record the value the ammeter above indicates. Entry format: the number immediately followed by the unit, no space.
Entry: 2.5A
